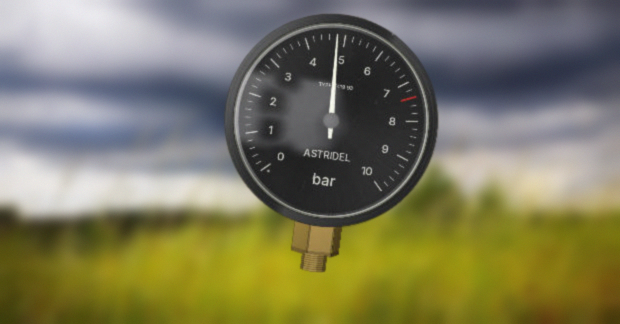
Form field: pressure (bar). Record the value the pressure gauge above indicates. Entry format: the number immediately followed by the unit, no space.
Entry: 4.8bar
